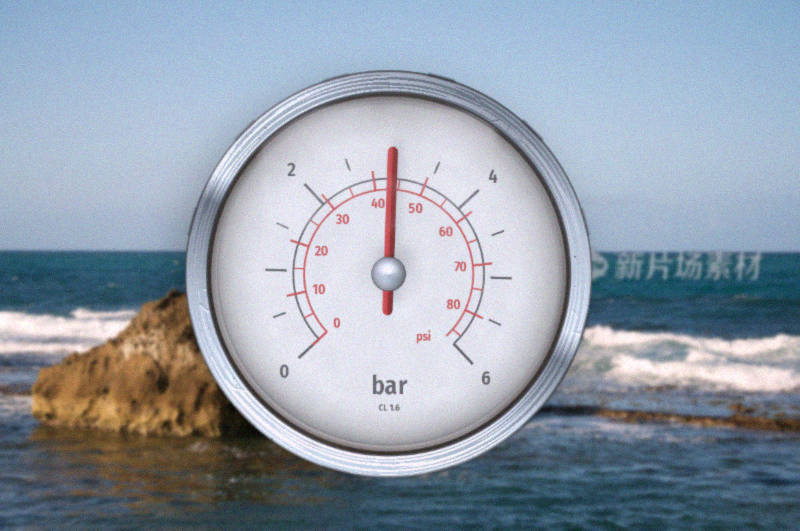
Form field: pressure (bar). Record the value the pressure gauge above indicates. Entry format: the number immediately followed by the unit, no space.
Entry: 3bar
